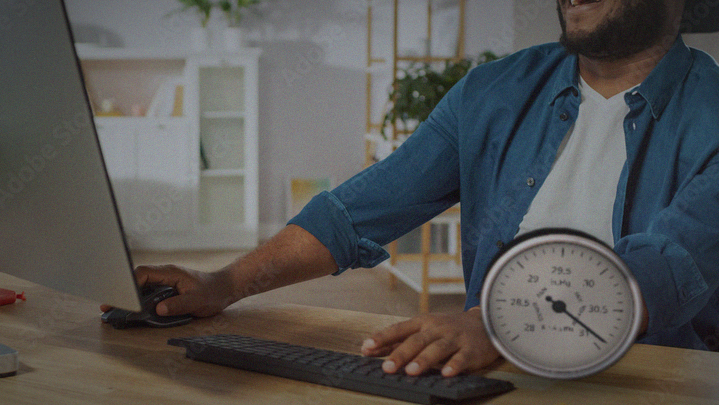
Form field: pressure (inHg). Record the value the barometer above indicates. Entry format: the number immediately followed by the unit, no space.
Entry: 30.9inHg
